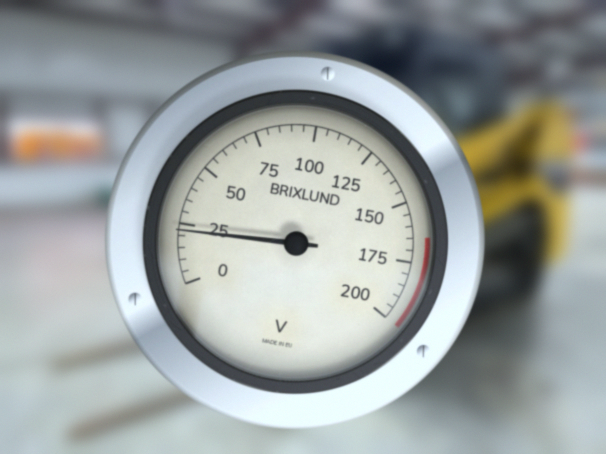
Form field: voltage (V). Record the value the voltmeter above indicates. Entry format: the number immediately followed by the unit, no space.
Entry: 22.5V
